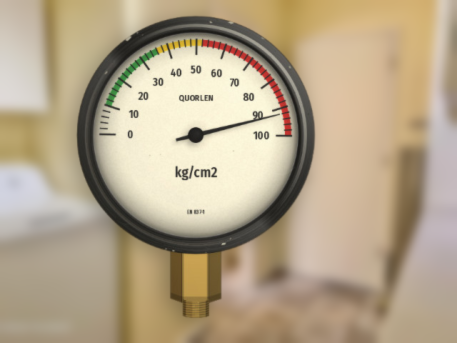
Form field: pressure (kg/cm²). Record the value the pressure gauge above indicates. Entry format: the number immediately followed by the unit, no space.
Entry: 92kg/cm²
